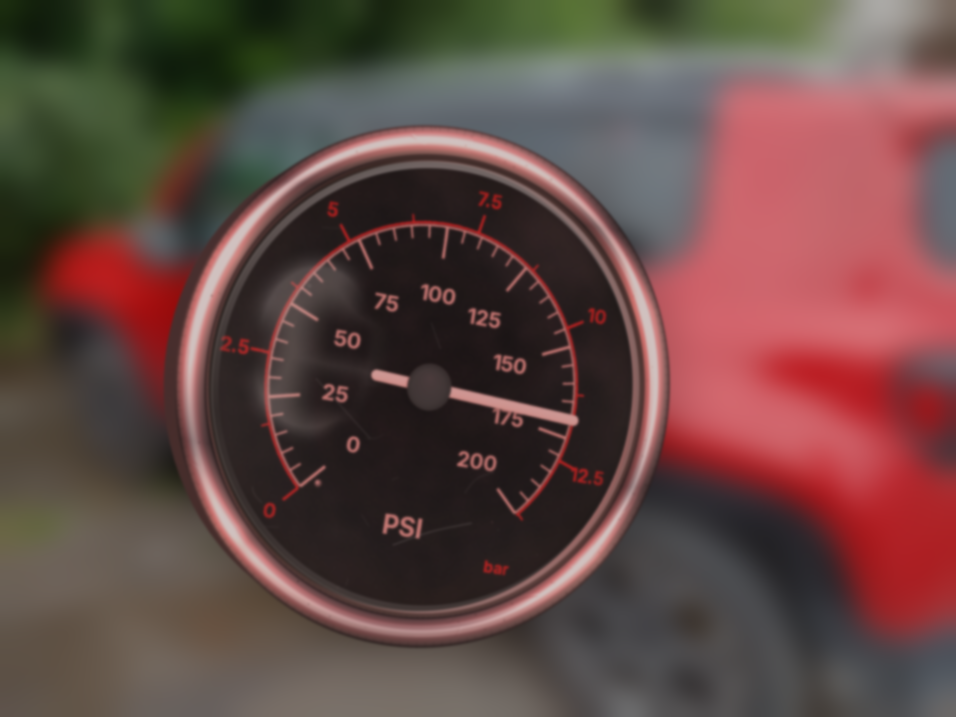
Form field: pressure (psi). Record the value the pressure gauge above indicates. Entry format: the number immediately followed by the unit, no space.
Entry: 170psi
